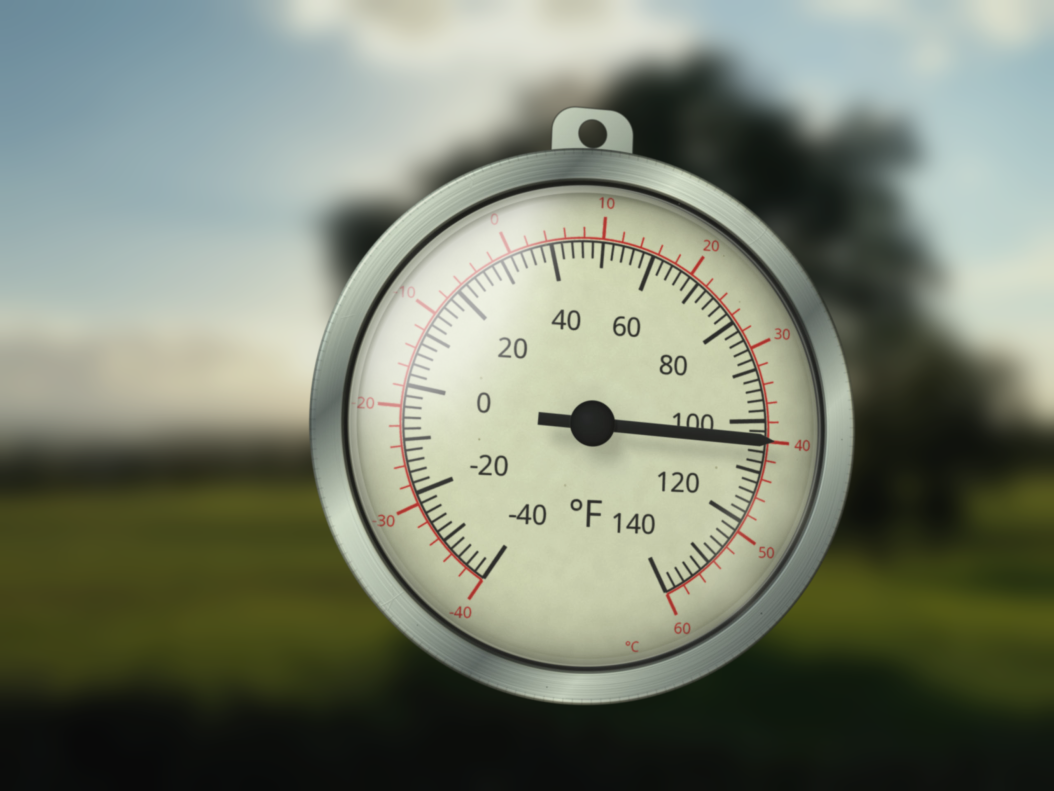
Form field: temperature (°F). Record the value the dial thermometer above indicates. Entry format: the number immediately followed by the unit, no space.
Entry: 104°F
